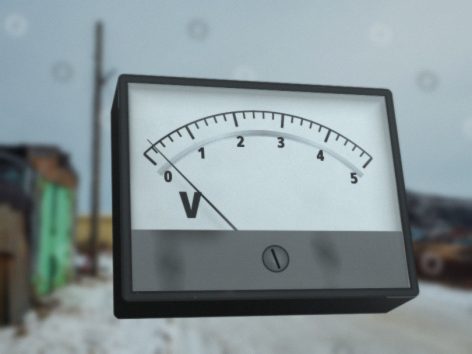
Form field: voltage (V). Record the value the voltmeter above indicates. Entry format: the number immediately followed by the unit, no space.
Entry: 0.2V
